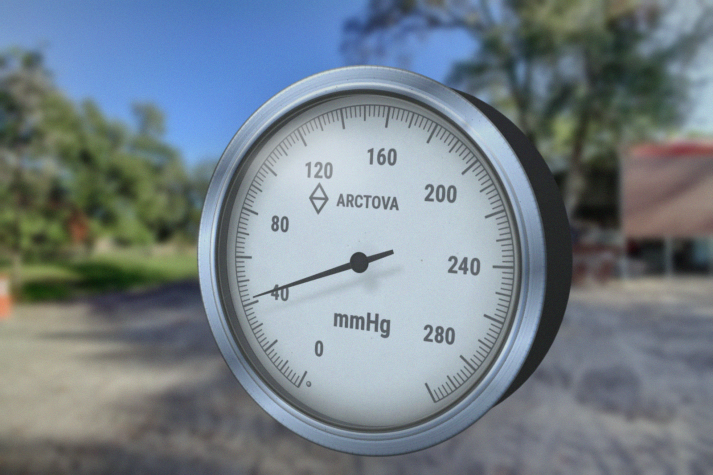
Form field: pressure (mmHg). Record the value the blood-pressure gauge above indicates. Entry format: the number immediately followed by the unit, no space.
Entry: 42mmHg
